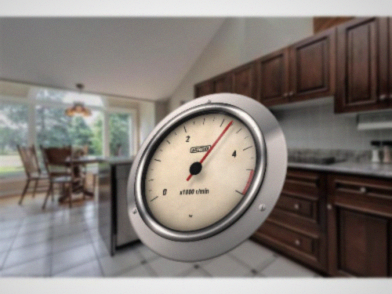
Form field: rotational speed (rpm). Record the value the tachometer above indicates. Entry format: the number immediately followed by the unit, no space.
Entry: 3250rpm
